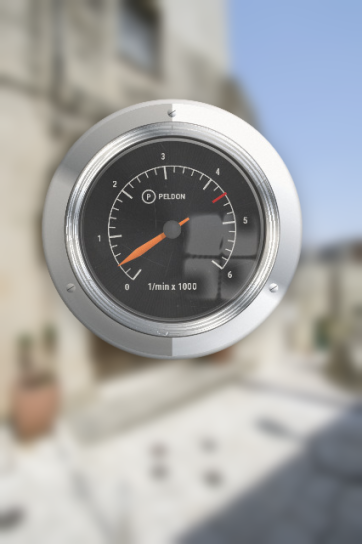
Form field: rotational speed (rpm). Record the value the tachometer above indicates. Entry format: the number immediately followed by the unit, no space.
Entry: 400rpm
